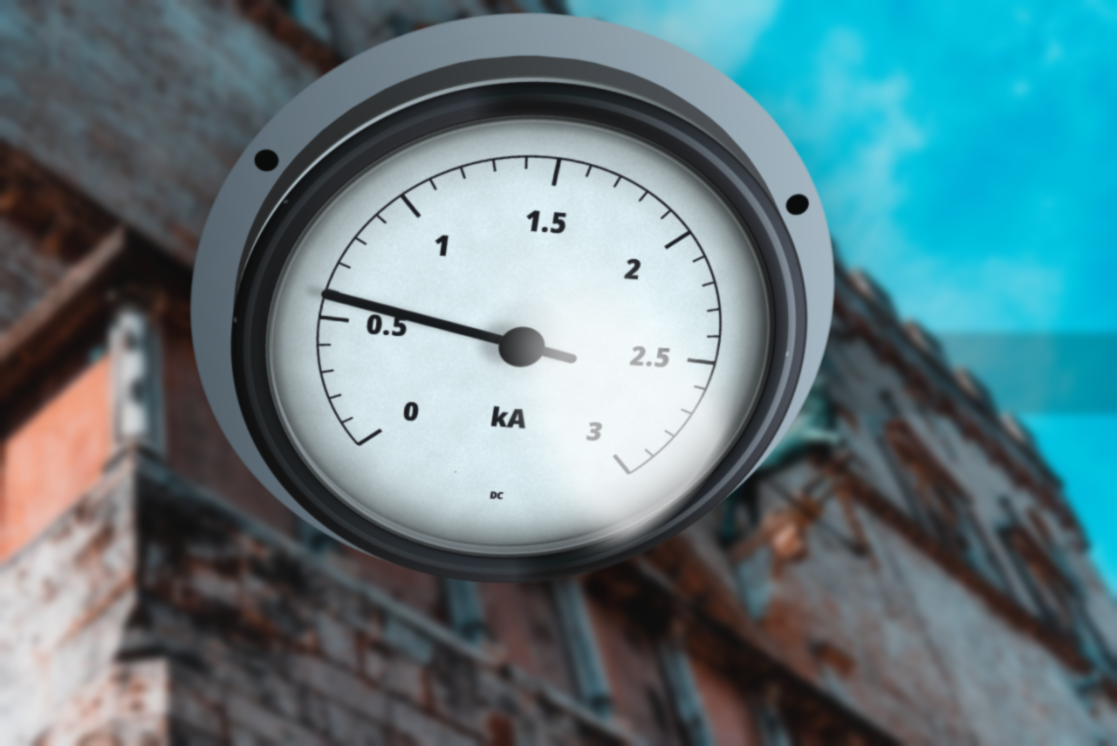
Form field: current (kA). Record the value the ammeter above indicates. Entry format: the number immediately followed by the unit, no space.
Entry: 0.6kA
